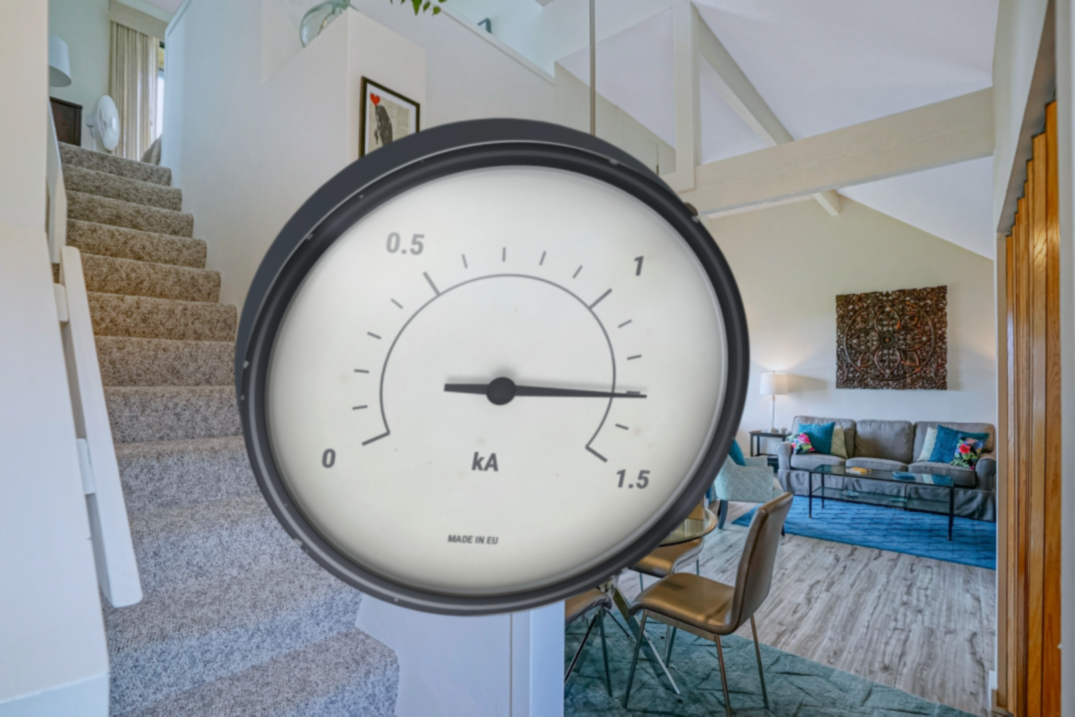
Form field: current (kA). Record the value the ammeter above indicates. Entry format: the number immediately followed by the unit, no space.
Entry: 1.3kA
